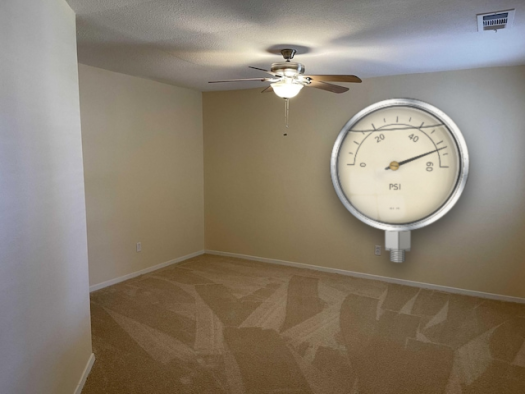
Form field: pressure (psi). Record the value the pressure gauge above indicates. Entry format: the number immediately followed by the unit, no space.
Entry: 52.5psi
